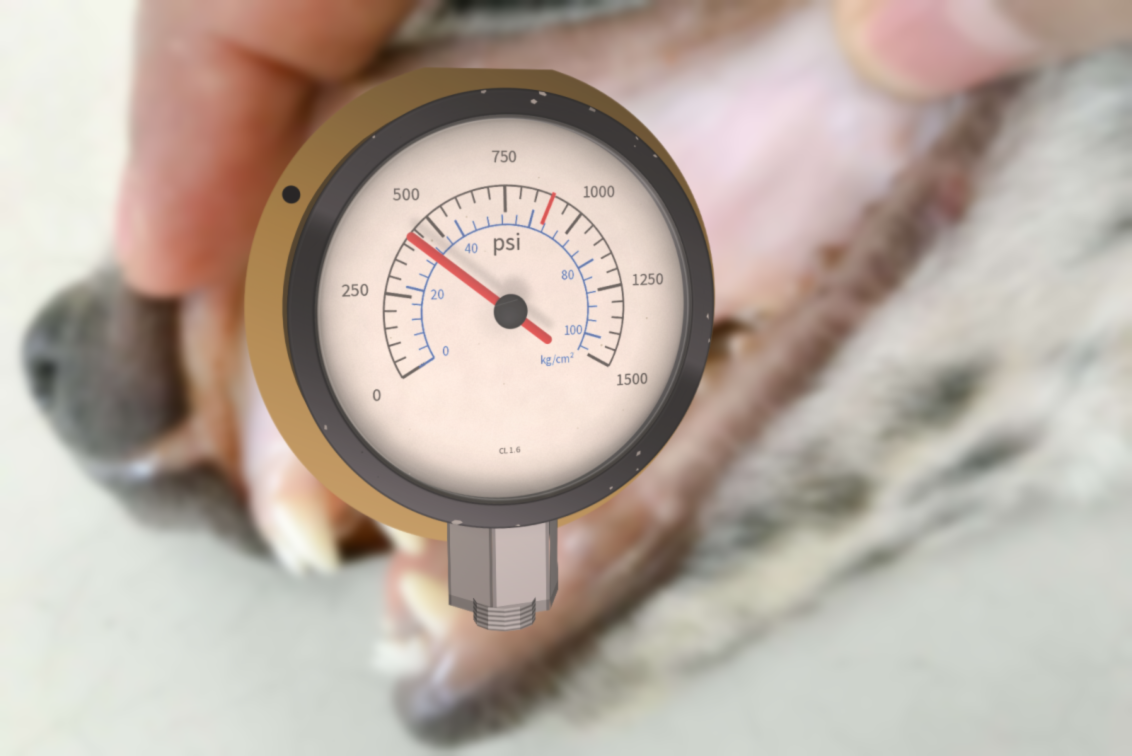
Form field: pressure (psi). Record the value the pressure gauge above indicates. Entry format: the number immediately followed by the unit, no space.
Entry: 425psi
